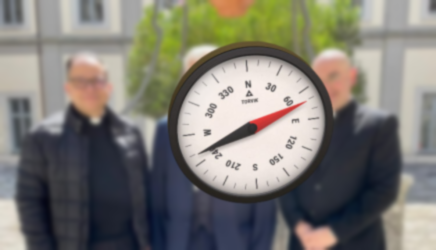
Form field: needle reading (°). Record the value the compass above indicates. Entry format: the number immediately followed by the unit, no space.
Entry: 70°
